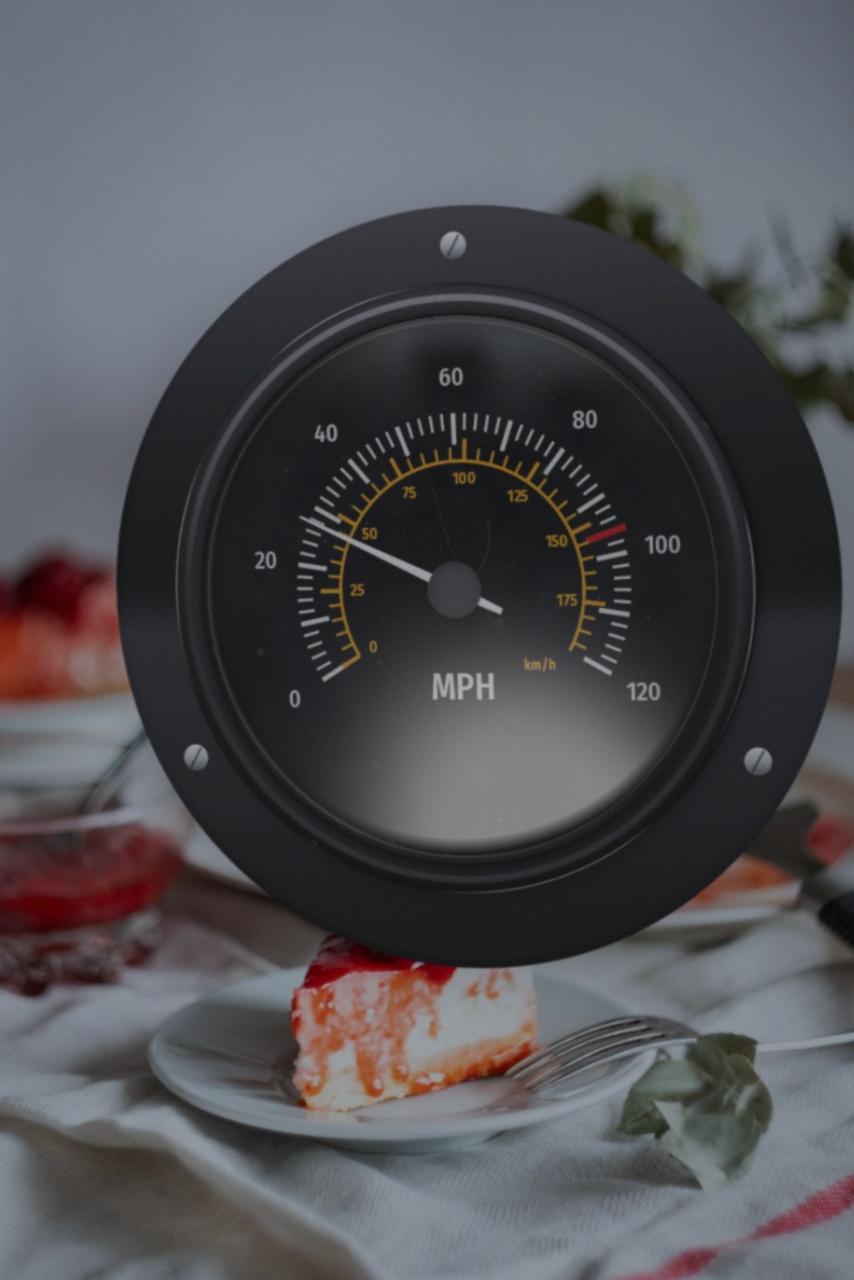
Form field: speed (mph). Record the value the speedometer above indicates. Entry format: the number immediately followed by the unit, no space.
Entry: 28mph
